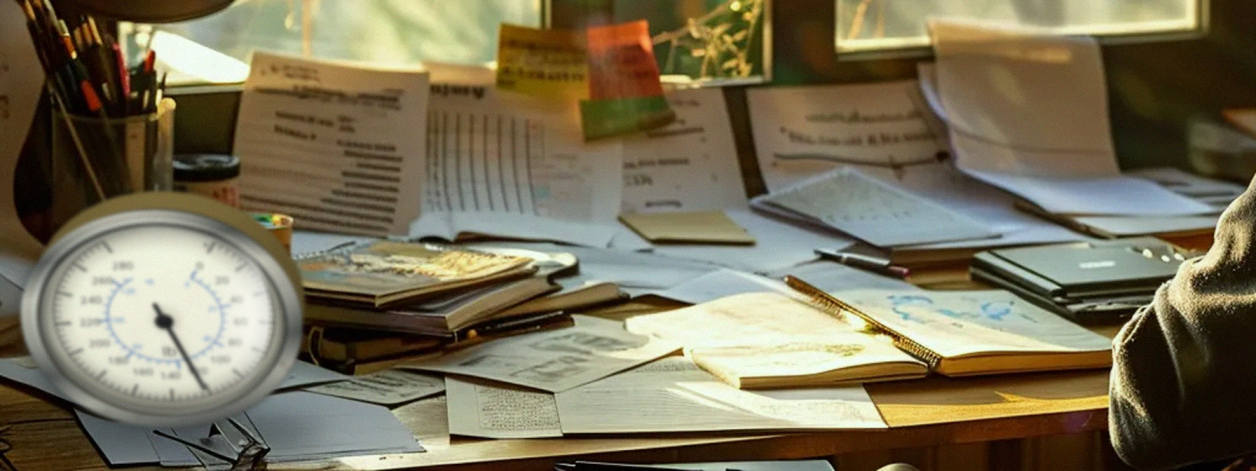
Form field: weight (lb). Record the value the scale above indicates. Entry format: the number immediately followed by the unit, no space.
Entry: 120lb
